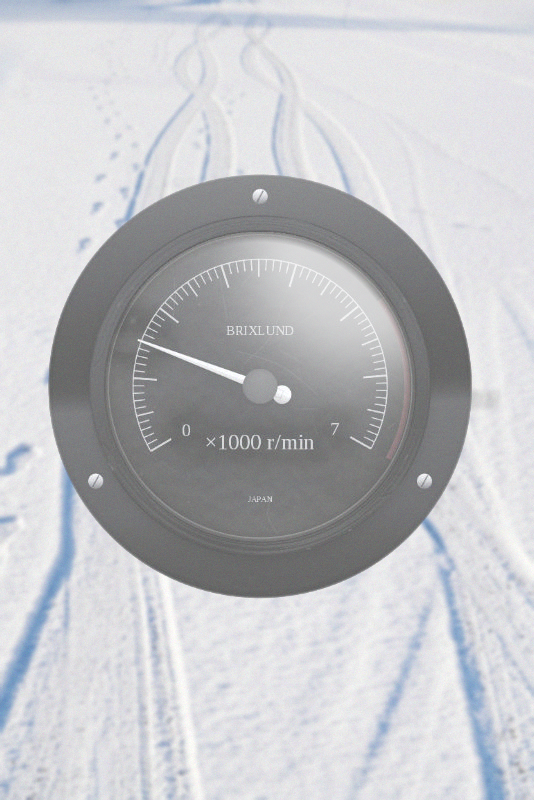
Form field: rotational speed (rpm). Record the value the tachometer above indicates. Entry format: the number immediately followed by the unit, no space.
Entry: 1500rpm
